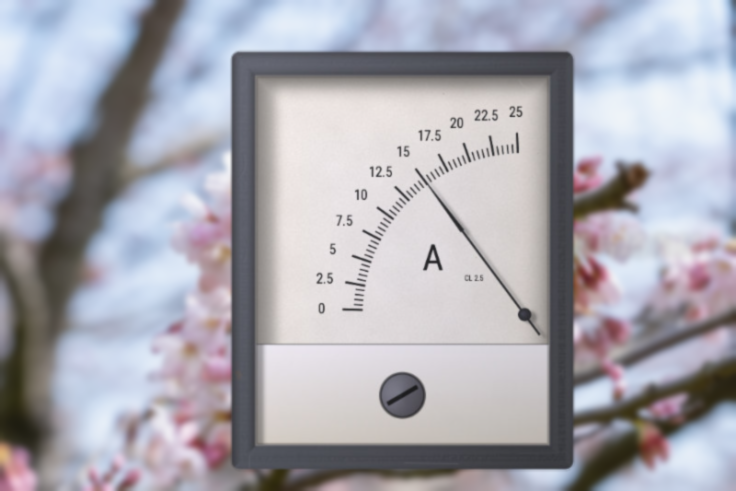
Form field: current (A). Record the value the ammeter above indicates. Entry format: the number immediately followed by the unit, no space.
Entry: 15A
